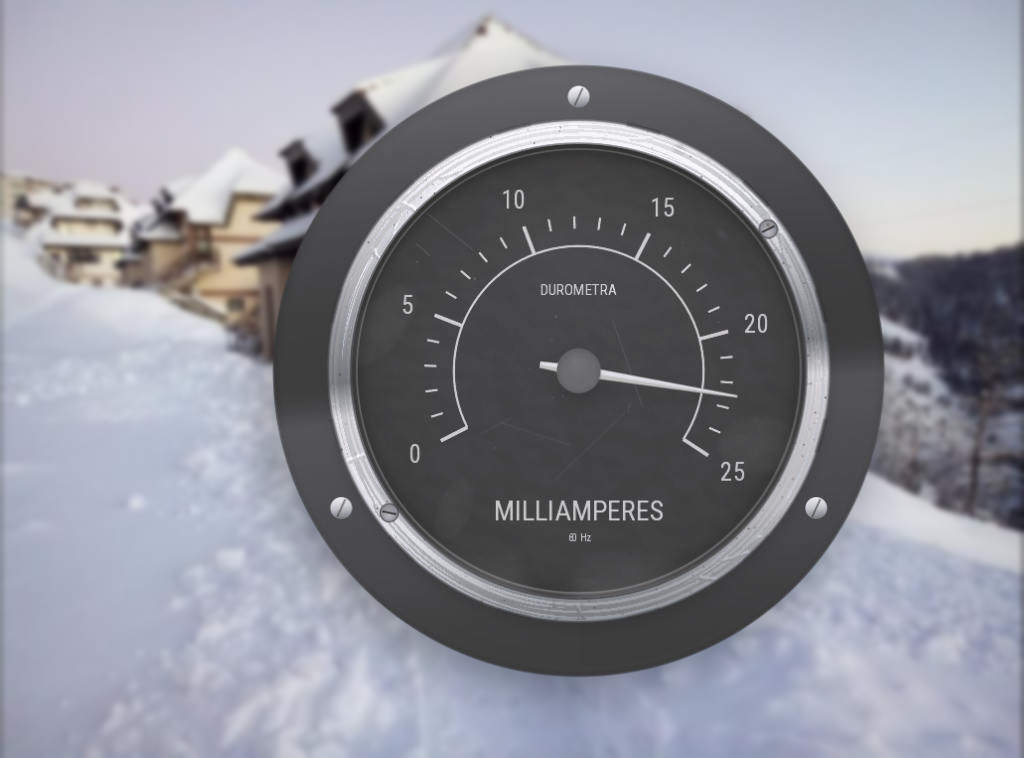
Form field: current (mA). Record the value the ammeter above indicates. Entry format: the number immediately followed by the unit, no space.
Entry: 22.5mA
